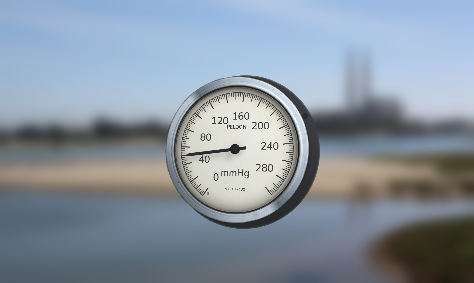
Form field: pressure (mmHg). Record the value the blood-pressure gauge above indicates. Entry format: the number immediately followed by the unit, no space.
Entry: 50mmHg
